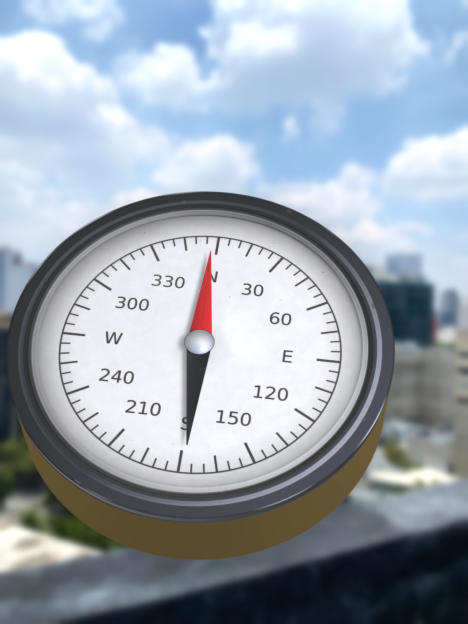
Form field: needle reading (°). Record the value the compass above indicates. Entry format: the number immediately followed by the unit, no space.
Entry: 357.5°
